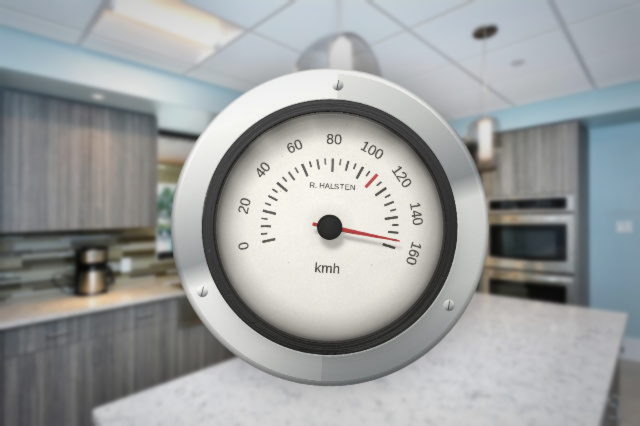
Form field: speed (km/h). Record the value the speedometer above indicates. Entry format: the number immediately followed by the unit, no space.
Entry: 155km/h
